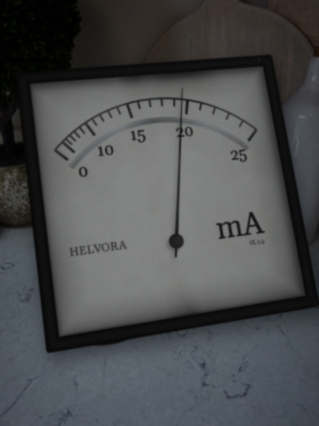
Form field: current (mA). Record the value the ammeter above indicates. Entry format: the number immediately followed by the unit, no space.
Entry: 19.5mA
